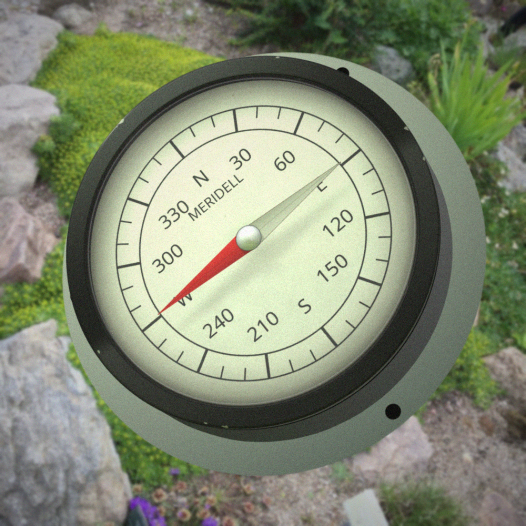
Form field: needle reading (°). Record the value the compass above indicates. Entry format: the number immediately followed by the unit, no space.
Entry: 270°
